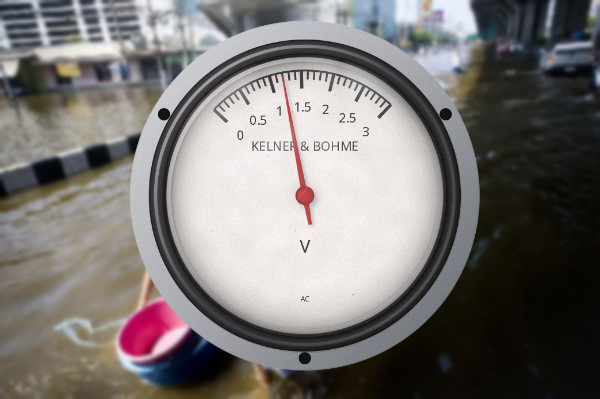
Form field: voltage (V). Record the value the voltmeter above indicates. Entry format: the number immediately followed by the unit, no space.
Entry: 1.2V
